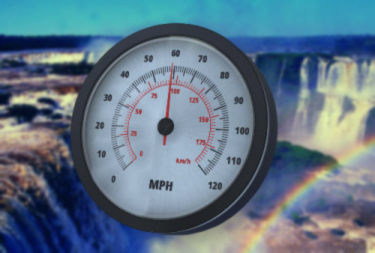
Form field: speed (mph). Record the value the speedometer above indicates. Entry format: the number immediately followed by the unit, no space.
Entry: 60mph
